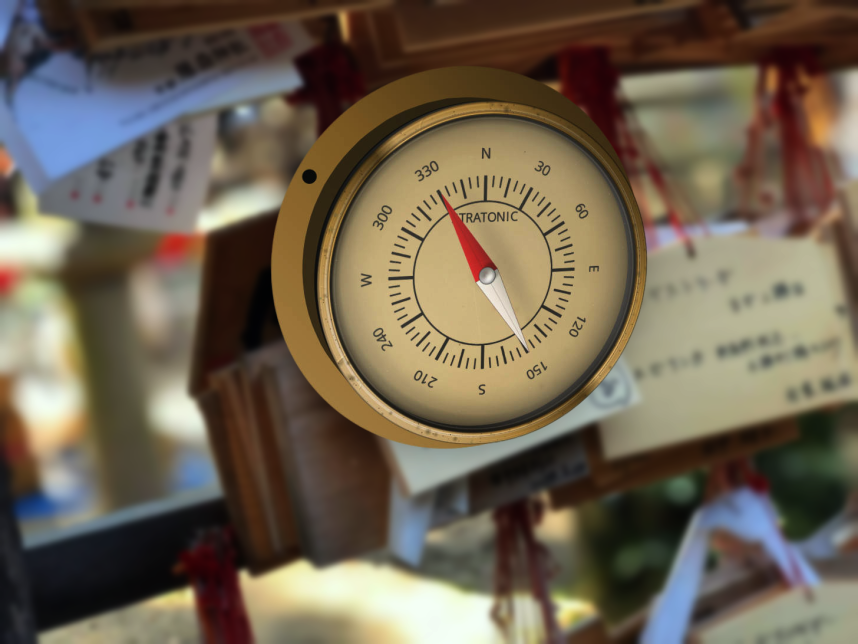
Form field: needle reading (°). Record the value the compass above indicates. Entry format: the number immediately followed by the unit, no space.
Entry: 330°
